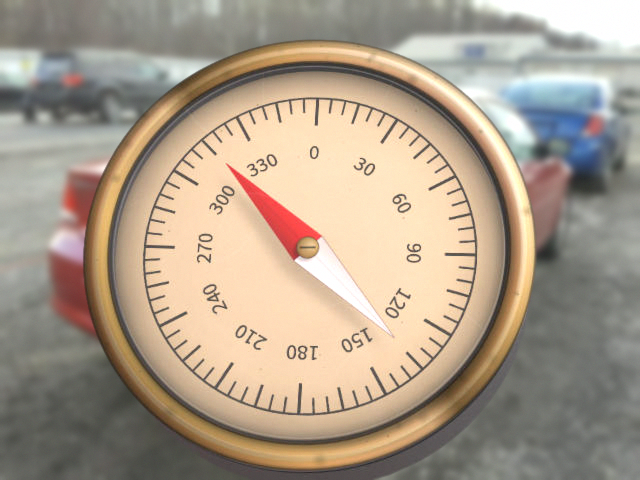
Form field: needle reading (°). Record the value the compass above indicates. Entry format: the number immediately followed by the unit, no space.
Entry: 315°
